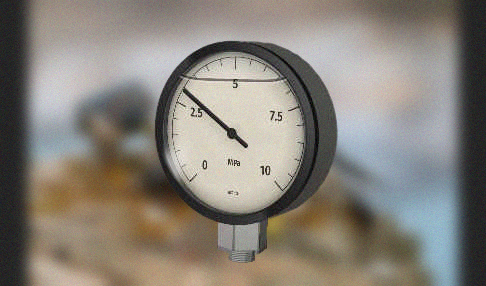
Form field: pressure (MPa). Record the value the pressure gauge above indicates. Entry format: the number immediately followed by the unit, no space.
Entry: 3MPa
